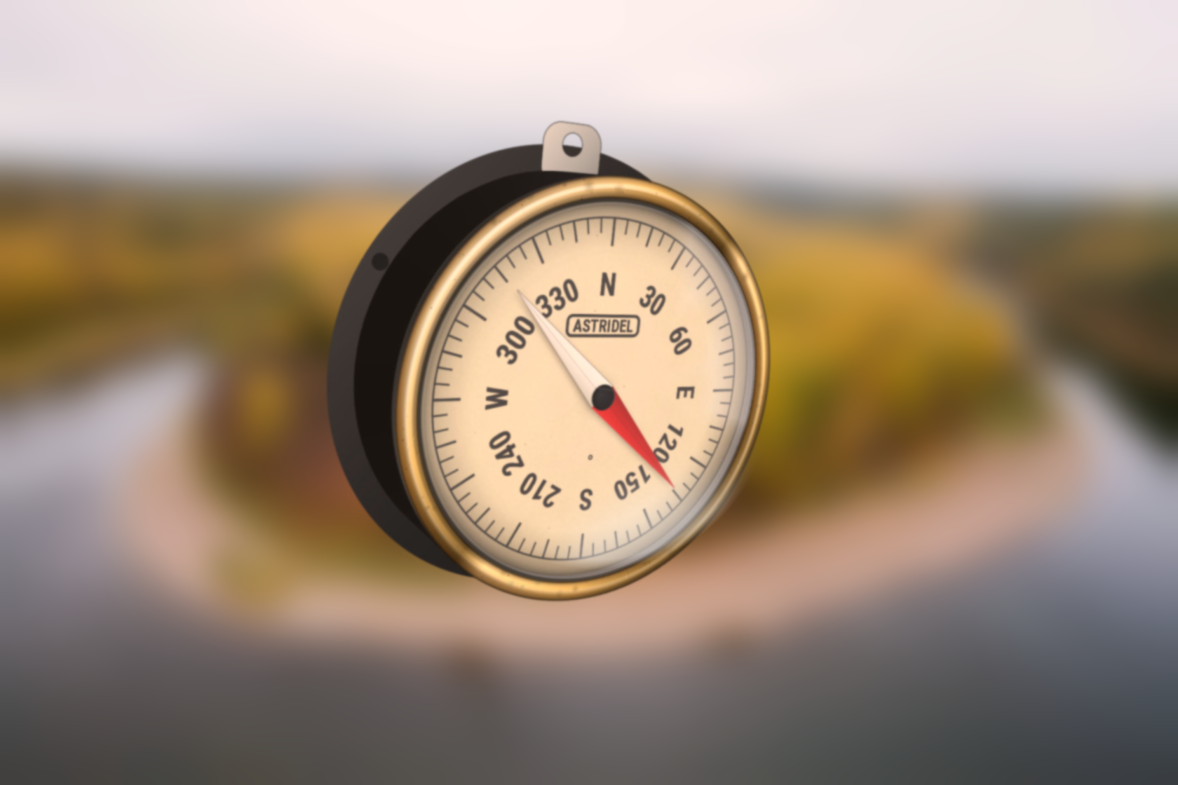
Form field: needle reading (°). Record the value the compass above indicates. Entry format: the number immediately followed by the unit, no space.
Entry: 135°
